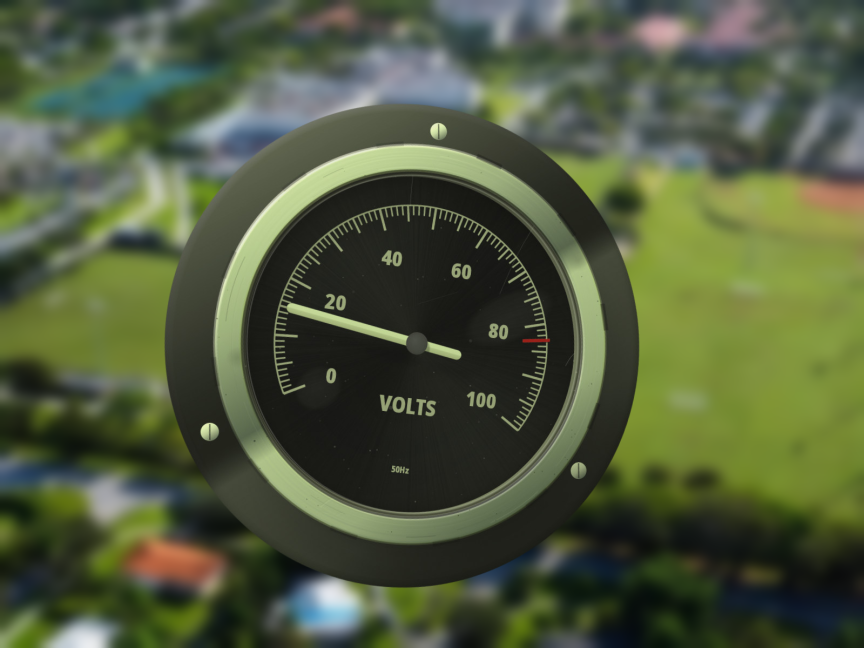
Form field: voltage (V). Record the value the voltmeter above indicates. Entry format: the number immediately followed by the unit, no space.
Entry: 15V
